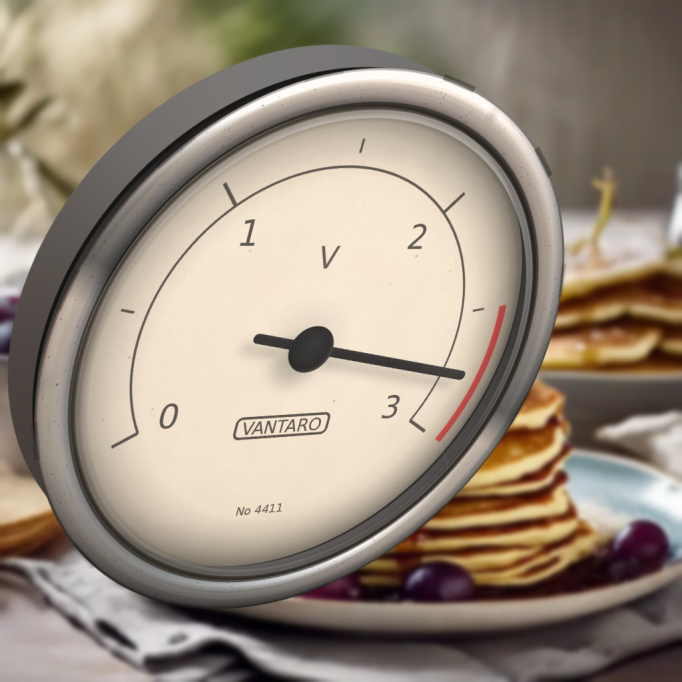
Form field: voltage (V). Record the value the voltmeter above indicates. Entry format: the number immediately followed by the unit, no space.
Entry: 2.75V
